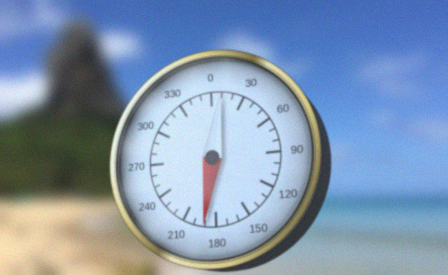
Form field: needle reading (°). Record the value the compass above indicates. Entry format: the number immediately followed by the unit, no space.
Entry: 190°
